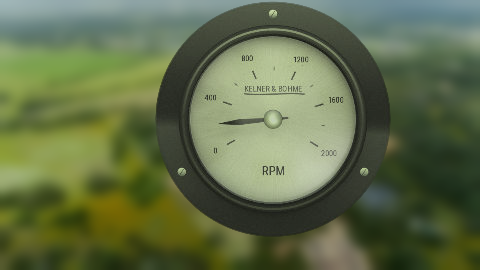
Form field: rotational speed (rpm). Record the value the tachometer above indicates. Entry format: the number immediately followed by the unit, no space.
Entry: 200rpm
